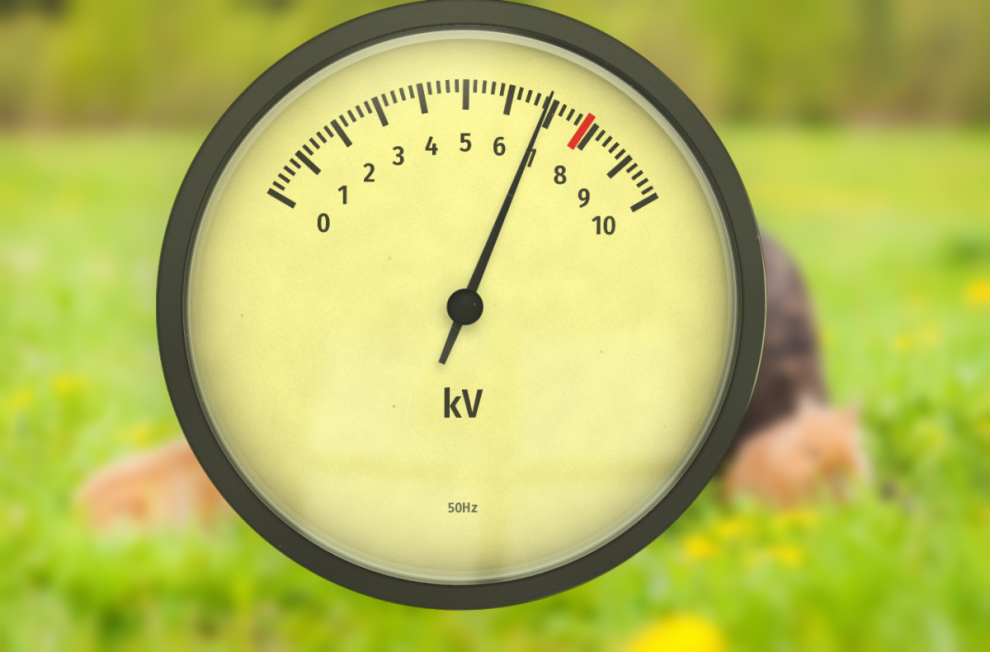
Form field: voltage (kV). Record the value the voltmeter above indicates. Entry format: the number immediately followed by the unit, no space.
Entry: 6.8kV
